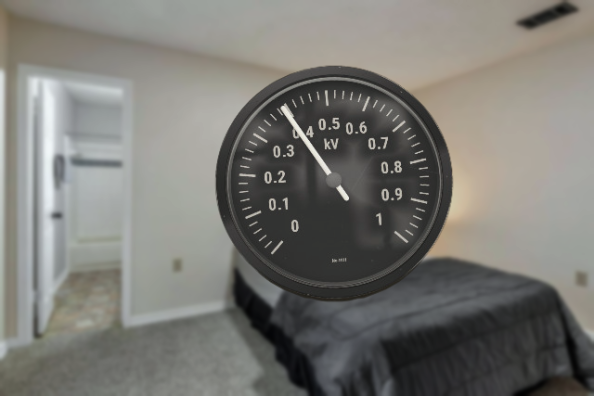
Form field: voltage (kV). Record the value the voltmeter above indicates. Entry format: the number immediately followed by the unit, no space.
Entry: 0.39kV
